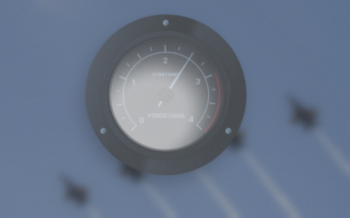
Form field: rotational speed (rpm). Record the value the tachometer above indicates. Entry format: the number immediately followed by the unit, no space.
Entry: 2500rpm
